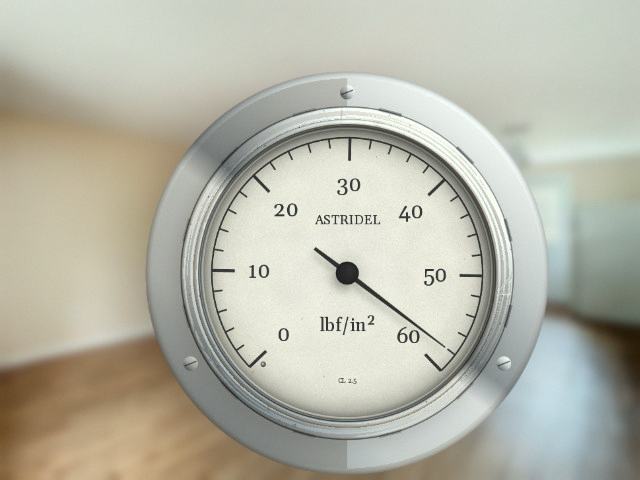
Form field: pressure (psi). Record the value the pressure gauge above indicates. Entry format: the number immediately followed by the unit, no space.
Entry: 58psi
